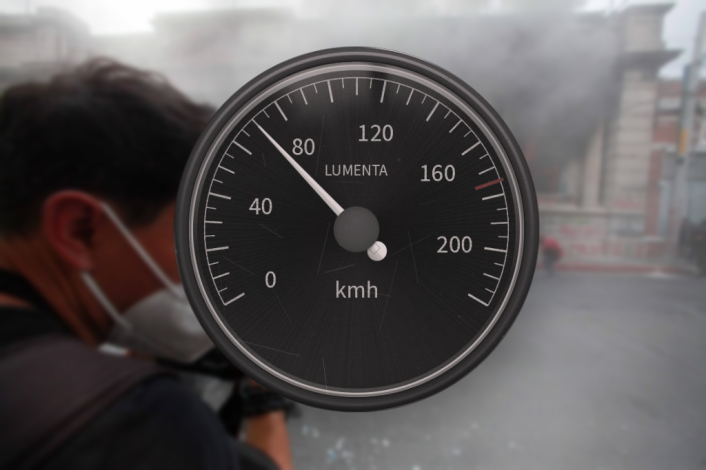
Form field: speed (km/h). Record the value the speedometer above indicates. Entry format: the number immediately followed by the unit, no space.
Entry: 70km/h
